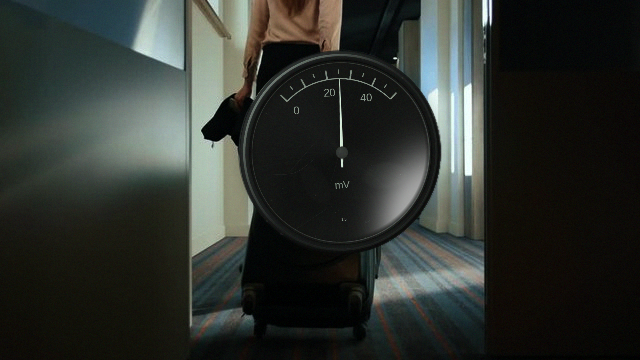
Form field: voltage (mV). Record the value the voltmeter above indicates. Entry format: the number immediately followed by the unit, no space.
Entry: 25mV
